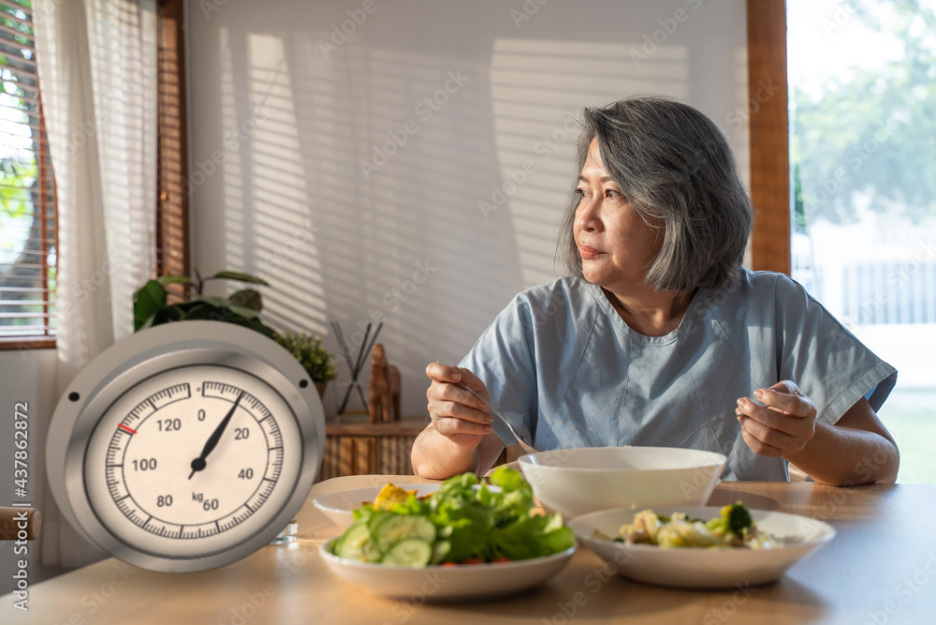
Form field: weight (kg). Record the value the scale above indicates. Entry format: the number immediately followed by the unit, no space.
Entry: 10kg
